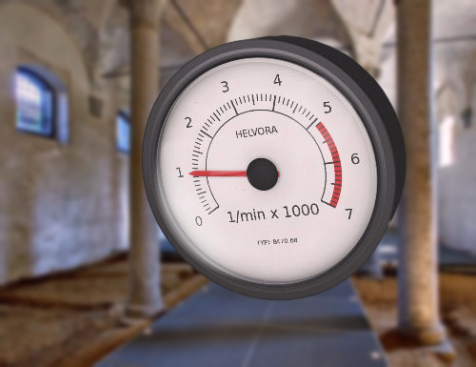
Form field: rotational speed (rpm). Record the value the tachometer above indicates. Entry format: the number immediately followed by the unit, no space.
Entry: 1000rpm
